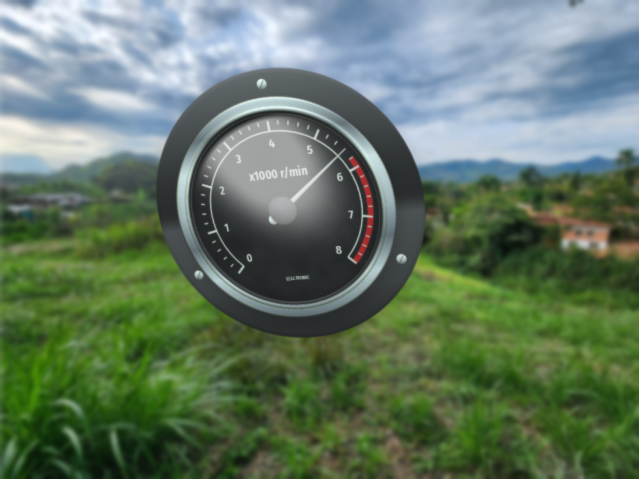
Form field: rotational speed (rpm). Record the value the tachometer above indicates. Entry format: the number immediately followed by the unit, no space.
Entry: 5600rpm
